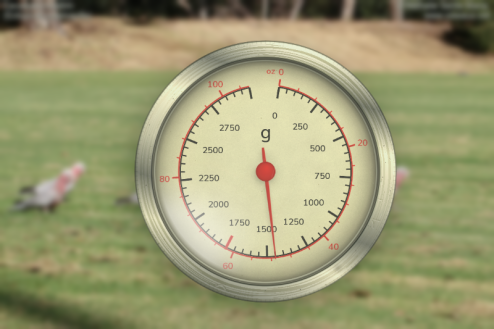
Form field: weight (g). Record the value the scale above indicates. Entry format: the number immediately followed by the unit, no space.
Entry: 1450g
